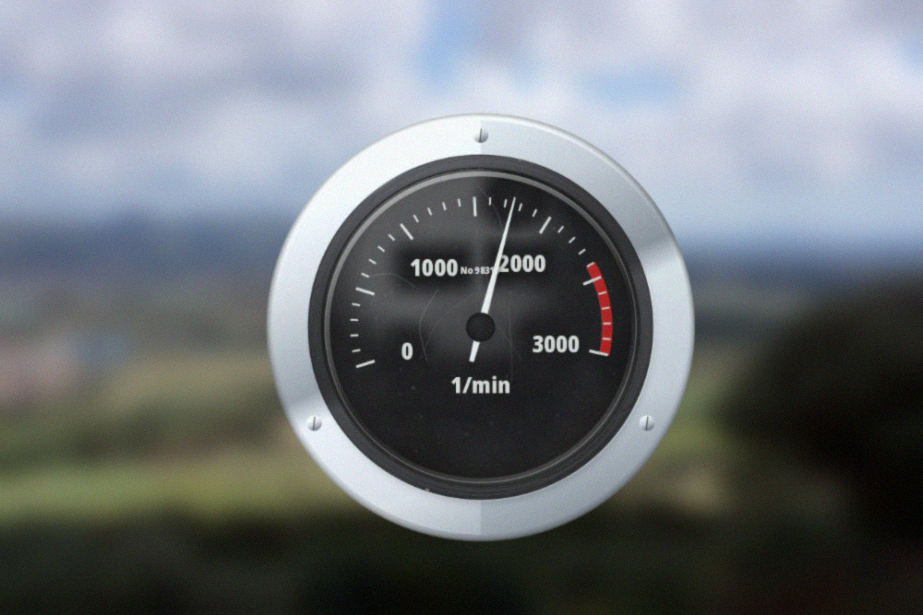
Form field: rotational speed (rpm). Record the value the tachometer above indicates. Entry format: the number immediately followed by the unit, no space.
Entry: 1750rpm
